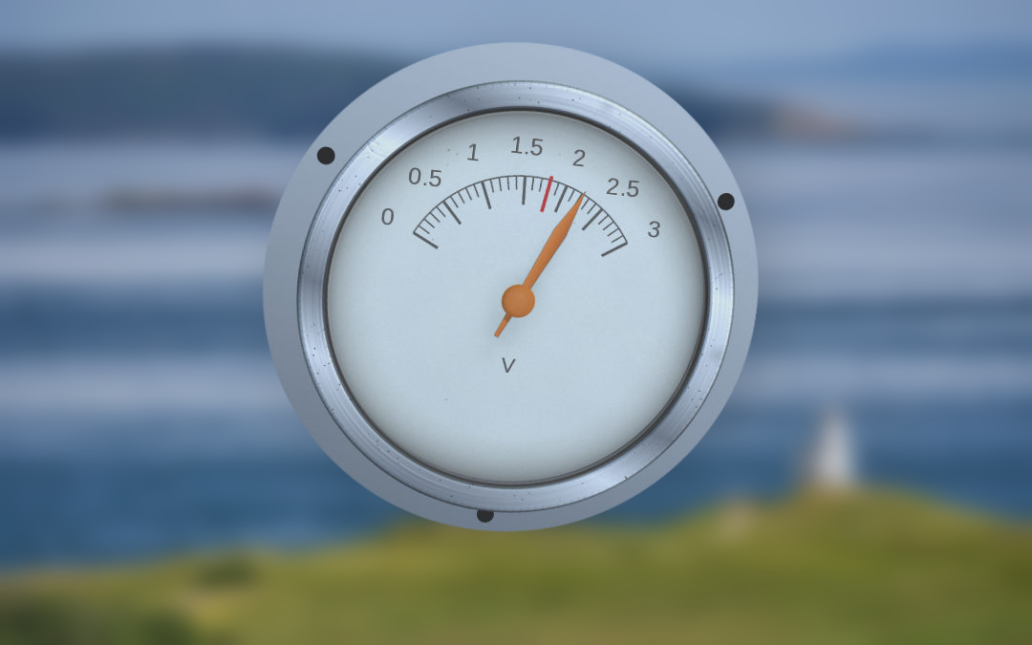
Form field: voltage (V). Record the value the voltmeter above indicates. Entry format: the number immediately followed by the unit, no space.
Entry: 2.2V
